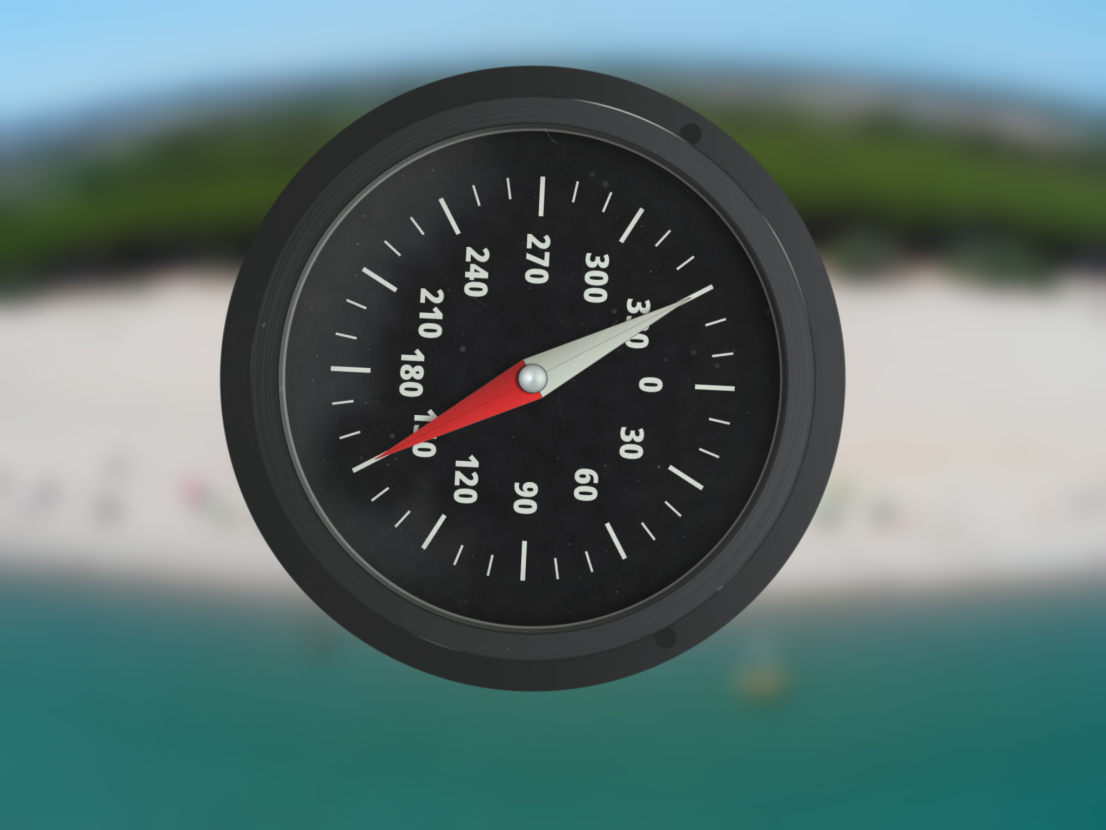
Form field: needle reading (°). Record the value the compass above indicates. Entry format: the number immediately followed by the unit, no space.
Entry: 150°
